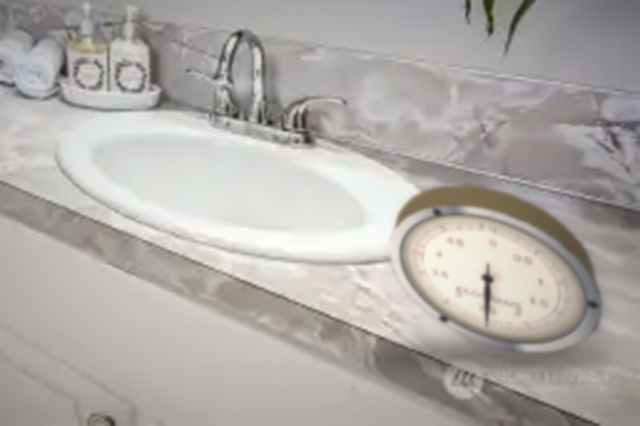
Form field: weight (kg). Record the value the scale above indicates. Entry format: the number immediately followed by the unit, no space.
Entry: 2.5kg
